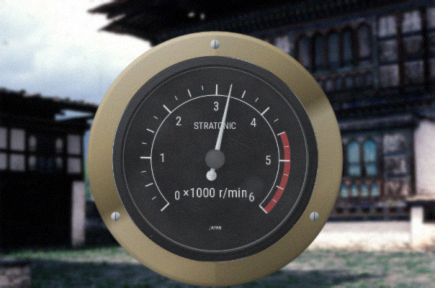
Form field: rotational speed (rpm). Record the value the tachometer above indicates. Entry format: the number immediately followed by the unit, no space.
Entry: 3250rpm
